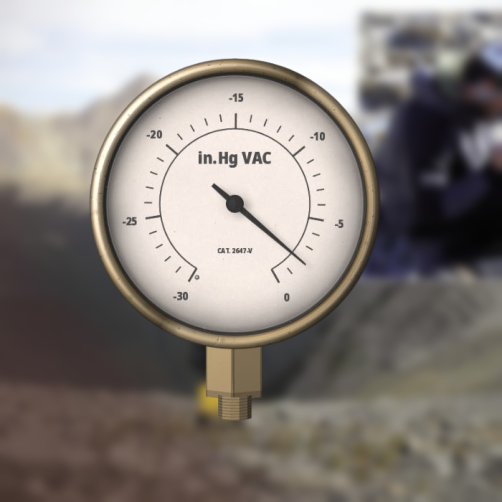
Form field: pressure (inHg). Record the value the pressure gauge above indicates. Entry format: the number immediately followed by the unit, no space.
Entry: -2inHg
